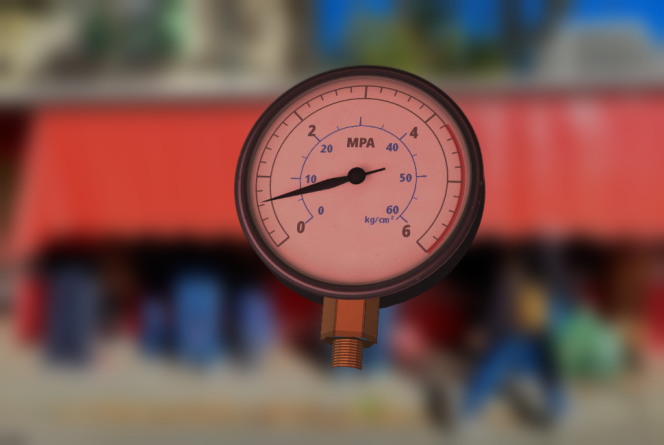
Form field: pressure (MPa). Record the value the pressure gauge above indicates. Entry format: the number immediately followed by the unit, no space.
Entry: 0.6MPa
